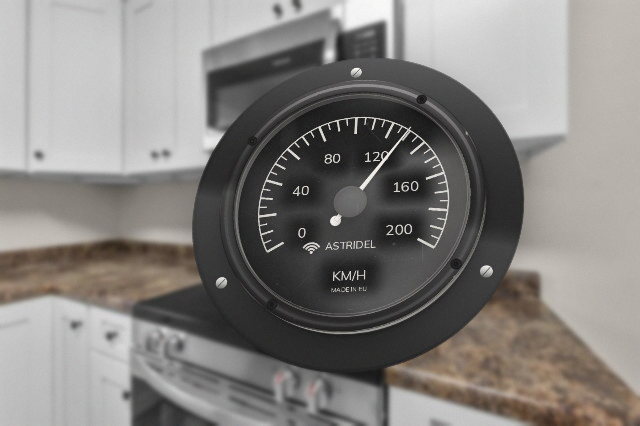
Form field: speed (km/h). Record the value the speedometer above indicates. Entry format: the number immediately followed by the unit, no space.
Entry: 130km/h
